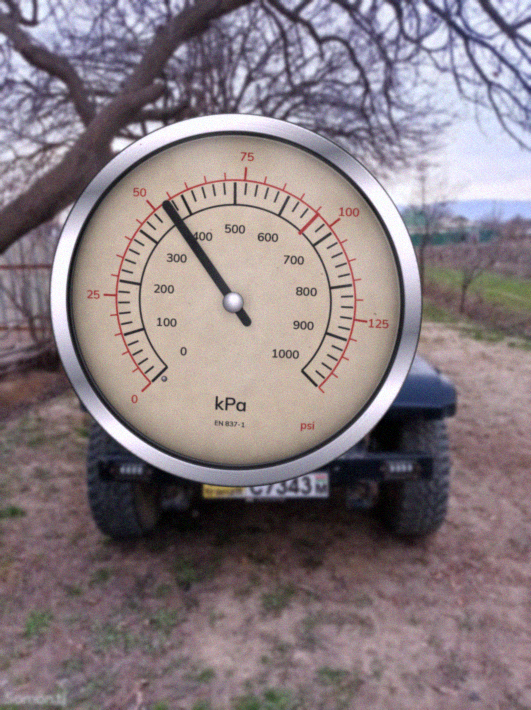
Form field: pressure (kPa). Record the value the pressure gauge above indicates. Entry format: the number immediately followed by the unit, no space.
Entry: 370kPa
